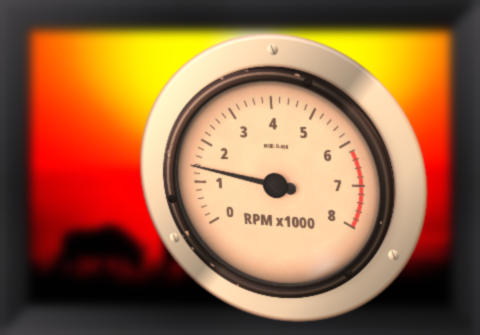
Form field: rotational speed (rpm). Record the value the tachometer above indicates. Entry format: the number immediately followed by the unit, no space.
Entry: 1400rpm
